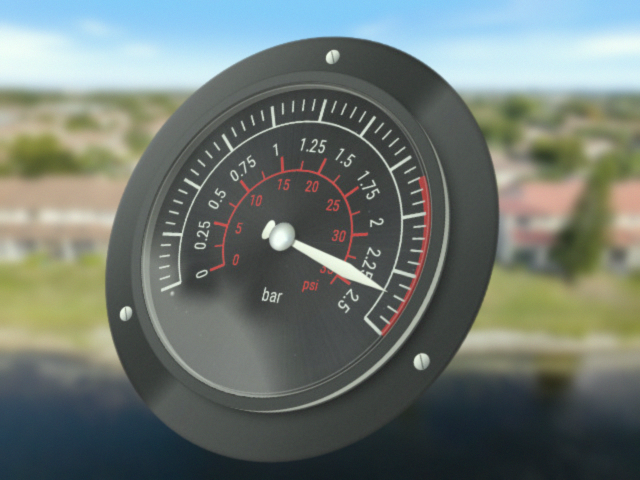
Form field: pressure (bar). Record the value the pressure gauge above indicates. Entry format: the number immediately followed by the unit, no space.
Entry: 2.35bar
